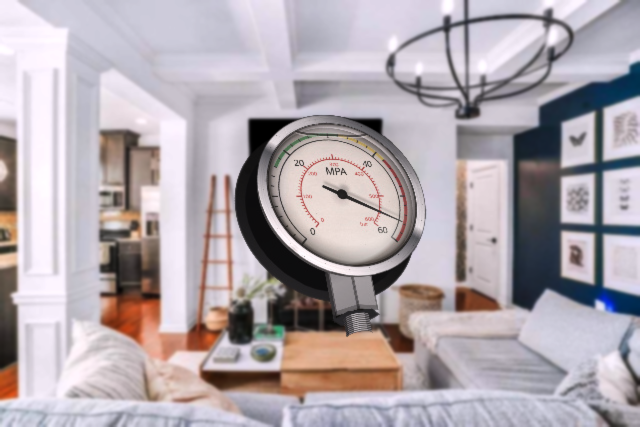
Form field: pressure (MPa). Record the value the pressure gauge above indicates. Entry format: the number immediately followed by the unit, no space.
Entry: 56MPa
